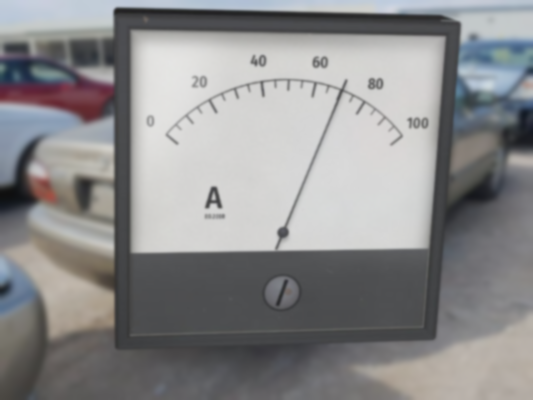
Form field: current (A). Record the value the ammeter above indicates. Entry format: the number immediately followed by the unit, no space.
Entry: 70A
